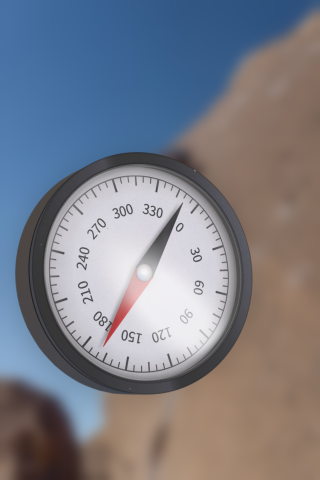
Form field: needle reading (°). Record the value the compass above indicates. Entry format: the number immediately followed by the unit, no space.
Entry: 170°
